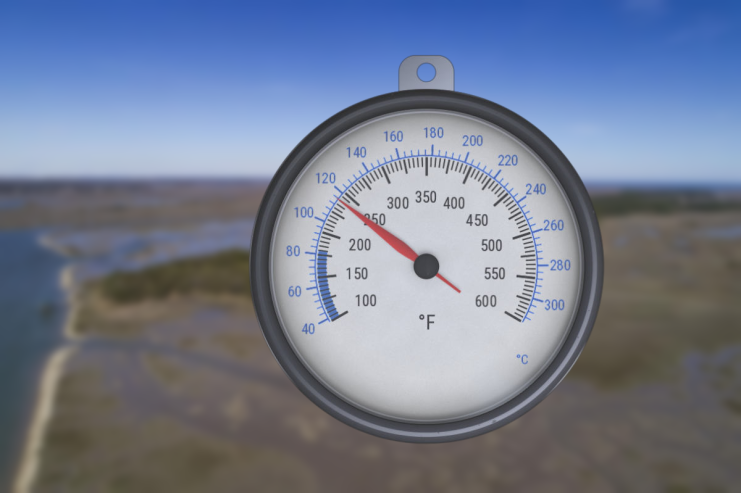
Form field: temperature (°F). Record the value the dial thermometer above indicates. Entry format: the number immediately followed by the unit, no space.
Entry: 240°F
